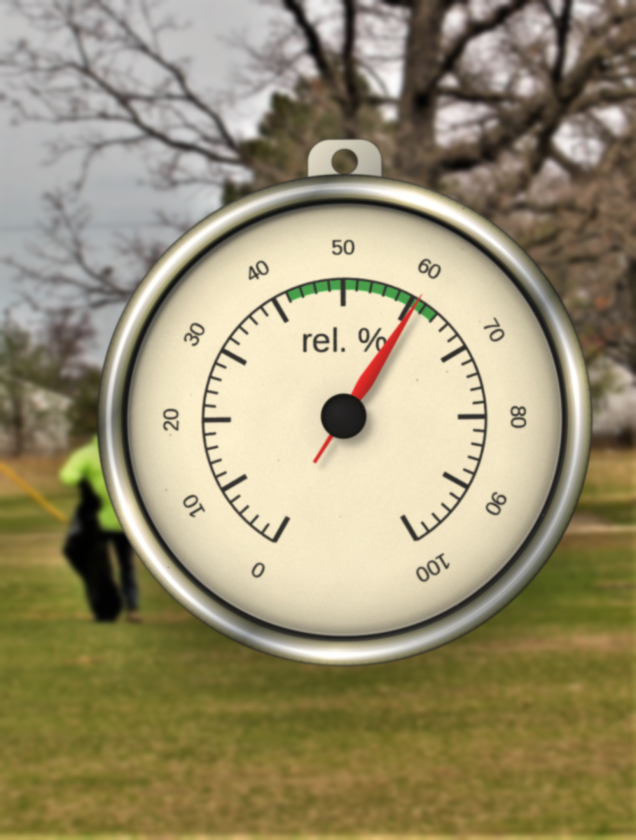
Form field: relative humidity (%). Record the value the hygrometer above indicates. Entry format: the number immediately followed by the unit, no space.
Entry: 61%
